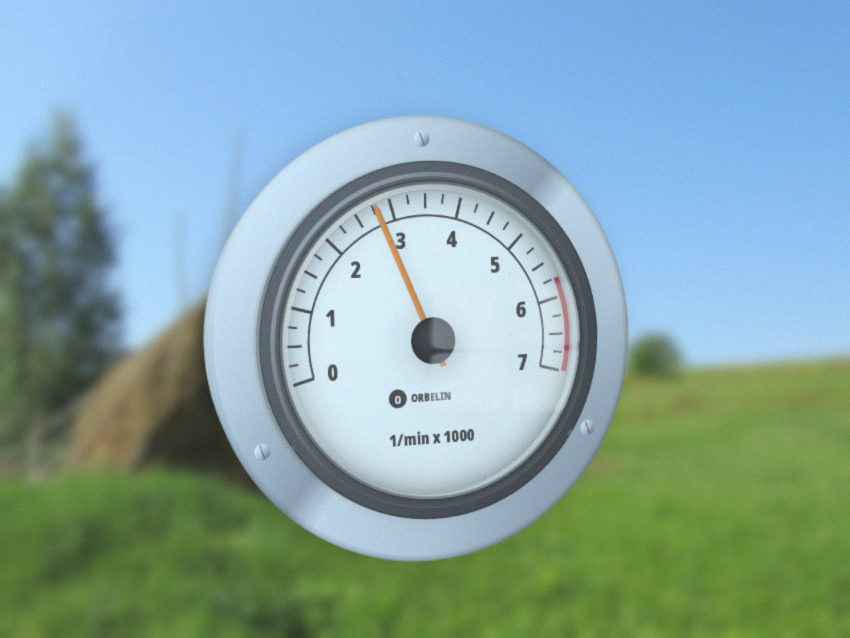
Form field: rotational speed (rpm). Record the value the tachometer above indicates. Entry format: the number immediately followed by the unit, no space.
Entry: 2750rpm
